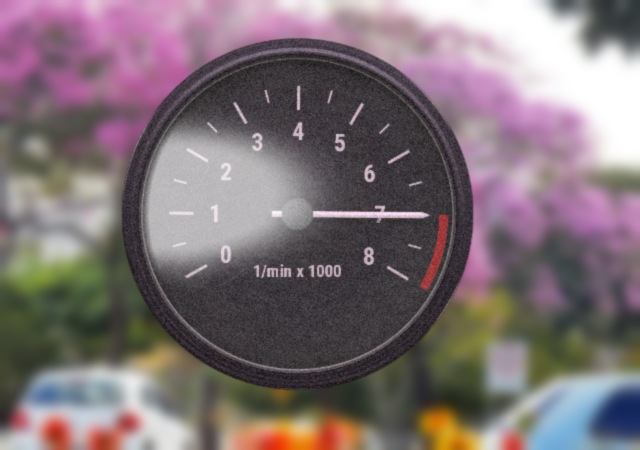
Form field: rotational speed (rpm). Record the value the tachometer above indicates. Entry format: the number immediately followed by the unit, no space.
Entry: 7000rpm
